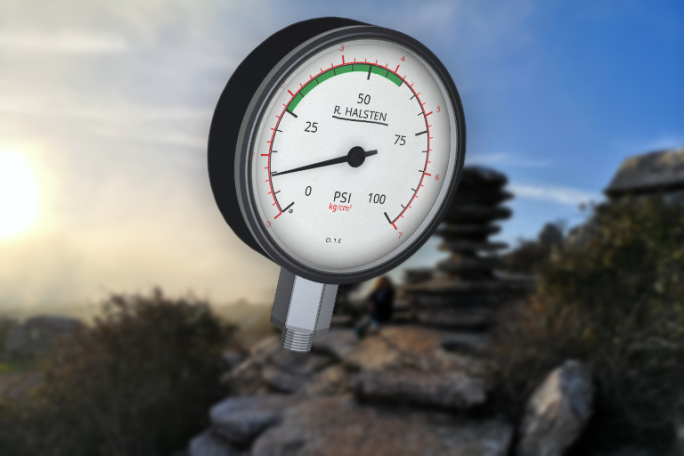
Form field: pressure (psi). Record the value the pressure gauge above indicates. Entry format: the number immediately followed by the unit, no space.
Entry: 10psi
